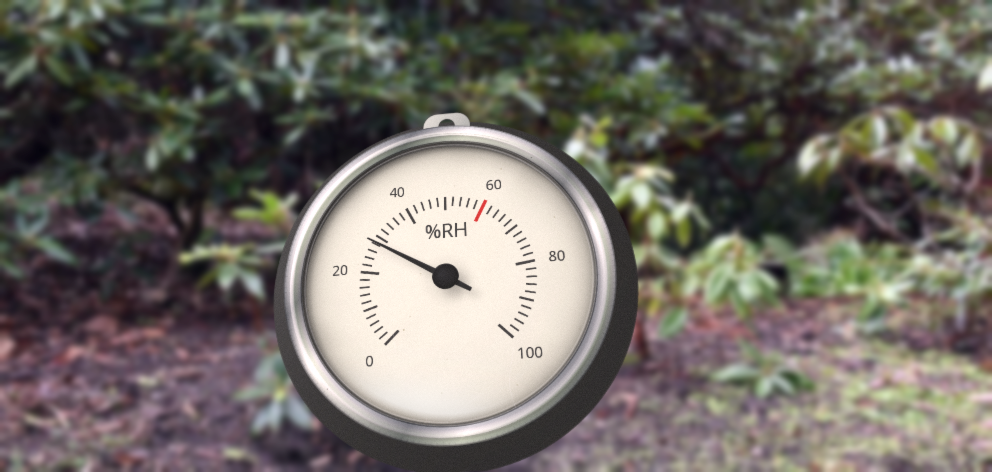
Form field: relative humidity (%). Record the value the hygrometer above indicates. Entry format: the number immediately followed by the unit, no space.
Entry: 28%
